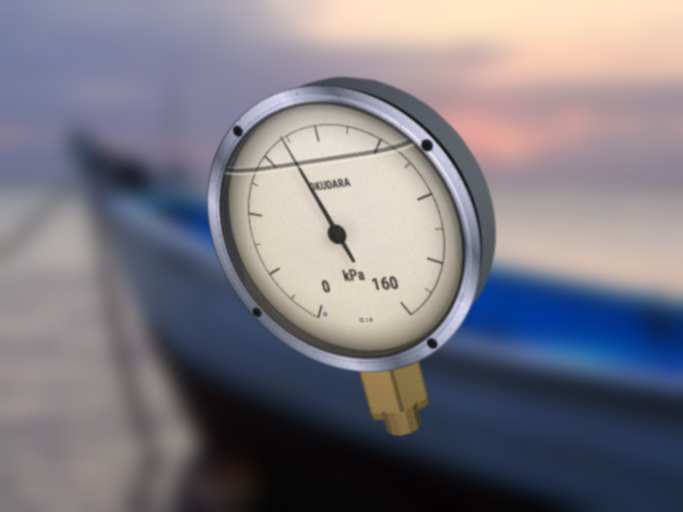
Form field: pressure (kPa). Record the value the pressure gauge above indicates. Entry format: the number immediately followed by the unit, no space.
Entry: 70kPa
